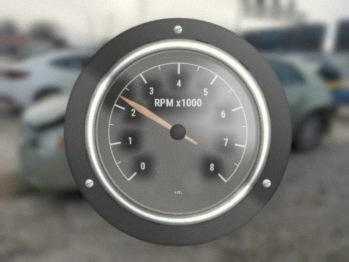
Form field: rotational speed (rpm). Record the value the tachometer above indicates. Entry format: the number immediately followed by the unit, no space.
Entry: 2250rpm
